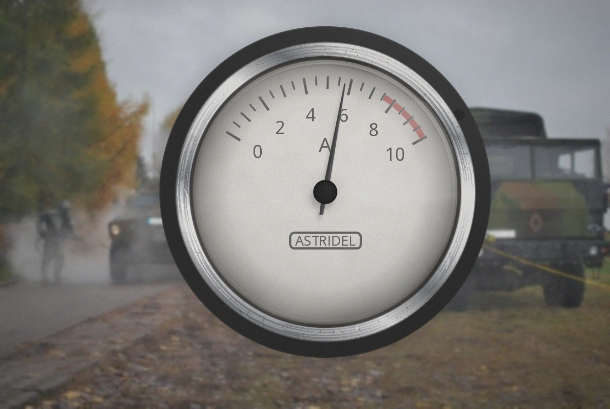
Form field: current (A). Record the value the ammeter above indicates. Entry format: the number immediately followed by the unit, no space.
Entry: 5.75A
